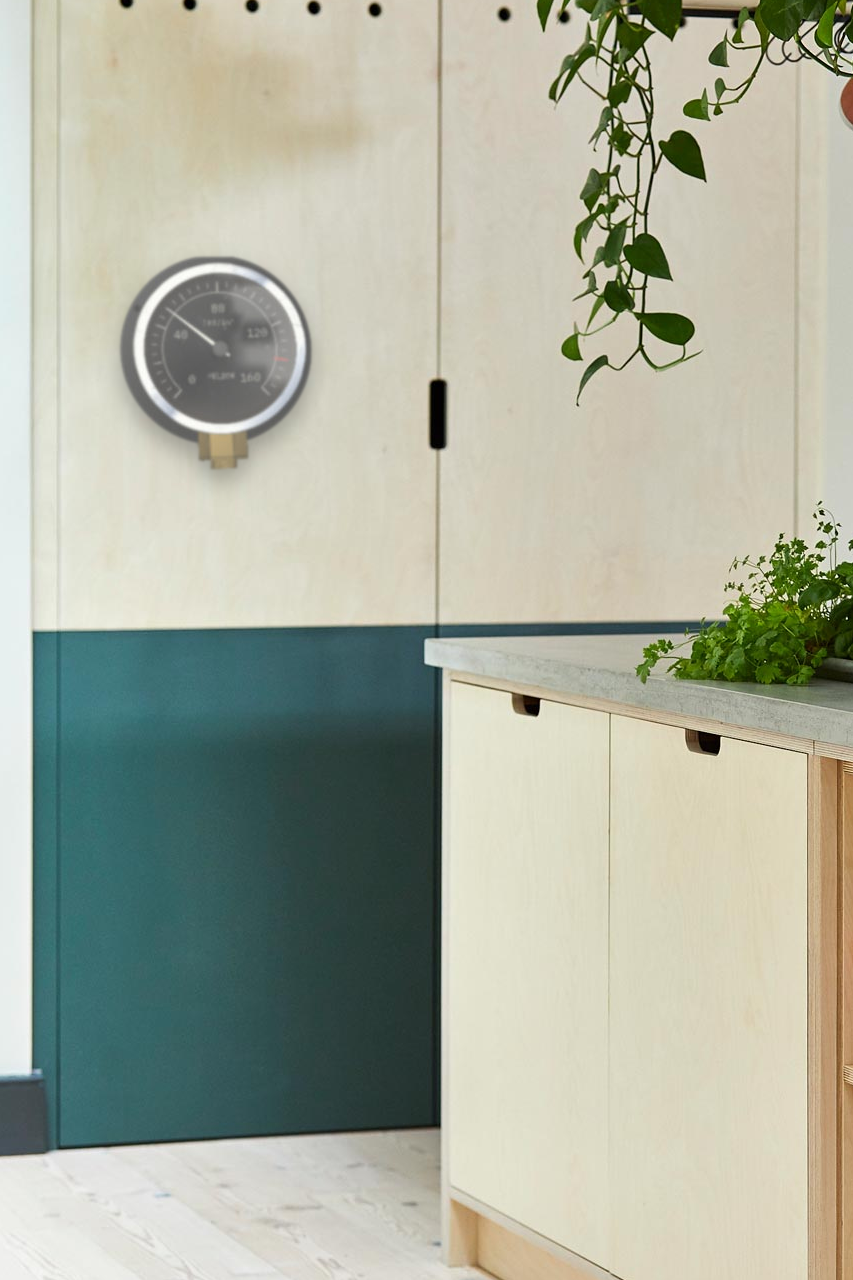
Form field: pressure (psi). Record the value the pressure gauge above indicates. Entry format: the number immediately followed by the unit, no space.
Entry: 50psi
